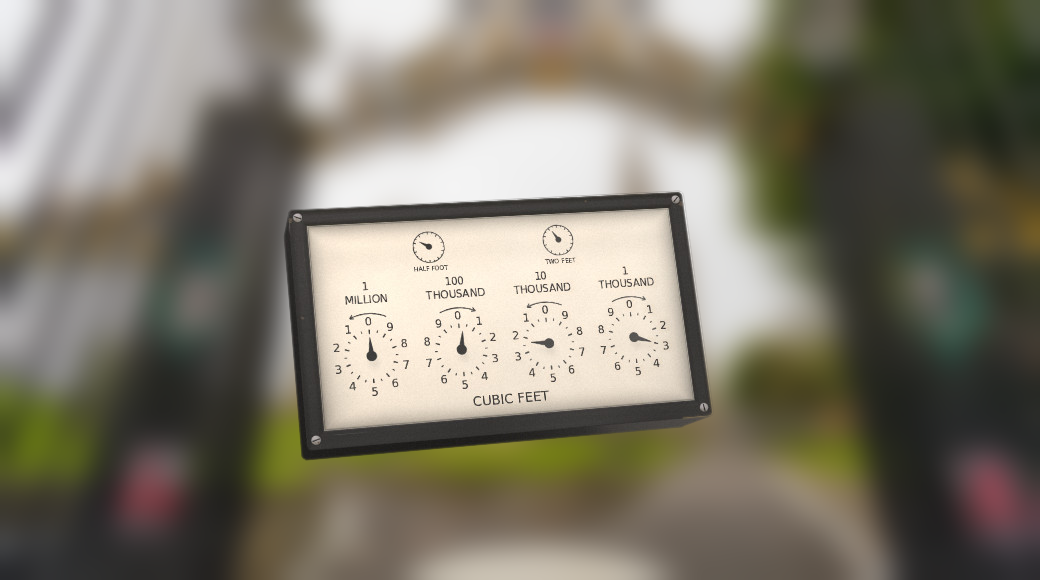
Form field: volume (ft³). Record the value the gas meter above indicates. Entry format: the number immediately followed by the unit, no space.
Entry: 2300ft³
